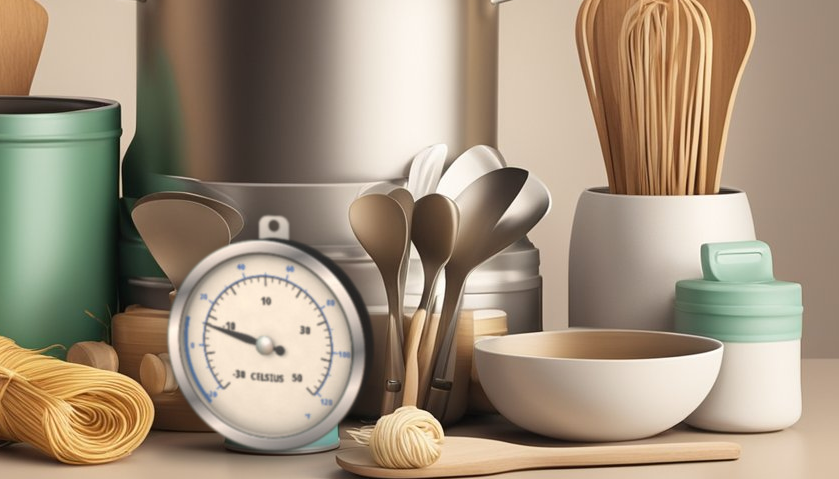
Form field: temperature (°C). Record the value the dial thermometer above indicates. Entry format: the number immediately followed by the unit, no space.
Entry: -12°C
